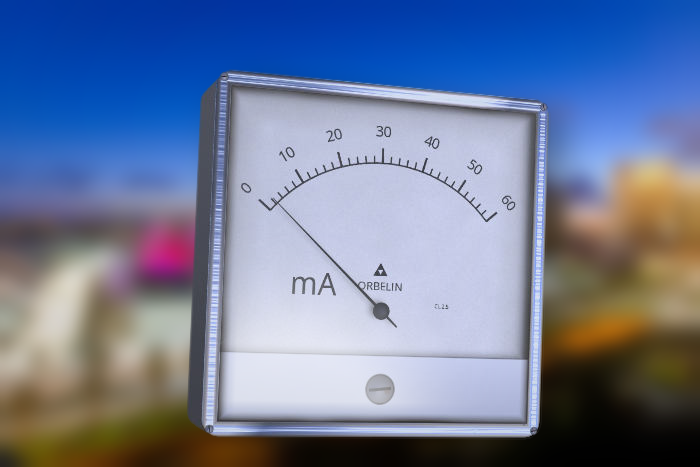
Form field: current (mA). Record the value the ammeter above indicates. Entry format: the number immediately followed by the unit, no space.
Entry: 2mA
